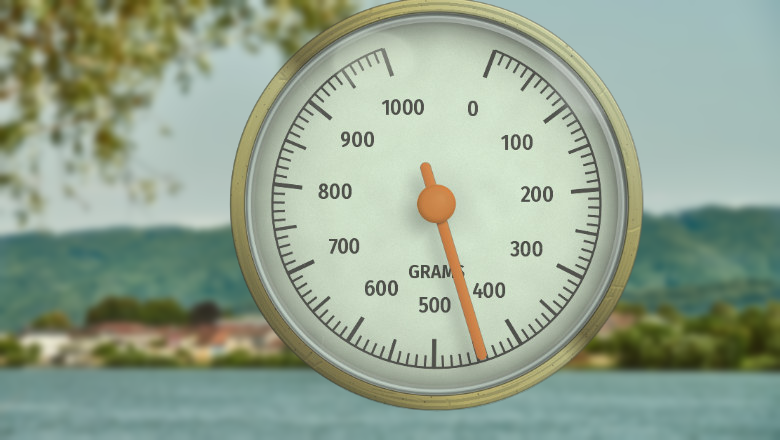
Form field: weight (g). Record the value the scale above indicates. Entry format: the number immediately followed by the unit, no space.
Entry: 445g
